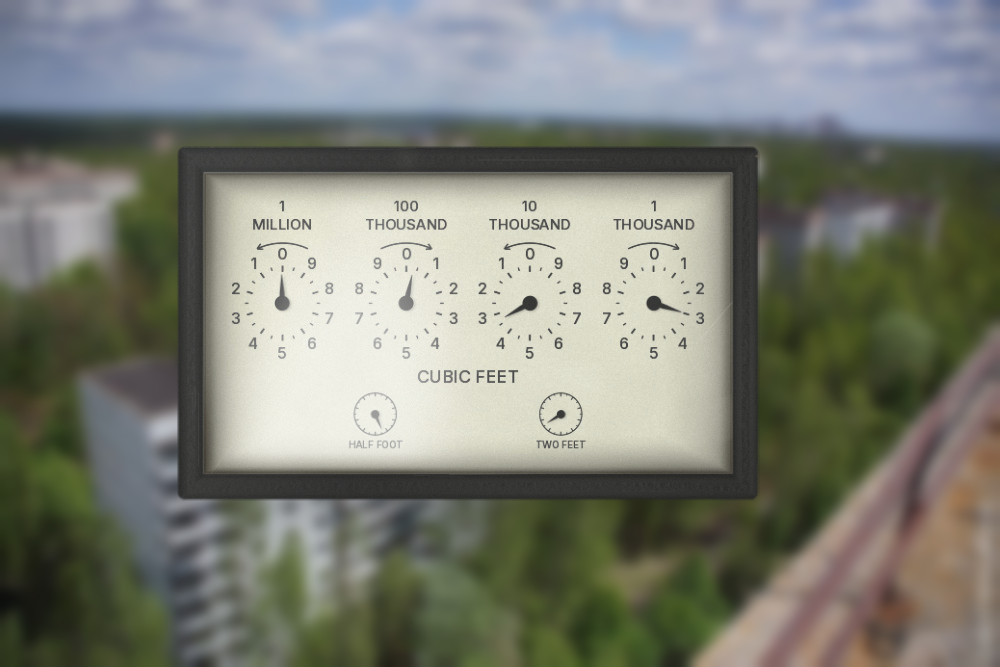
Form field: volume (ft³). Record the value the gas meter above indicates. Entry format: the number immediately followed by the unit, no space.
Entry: 3300ft³
